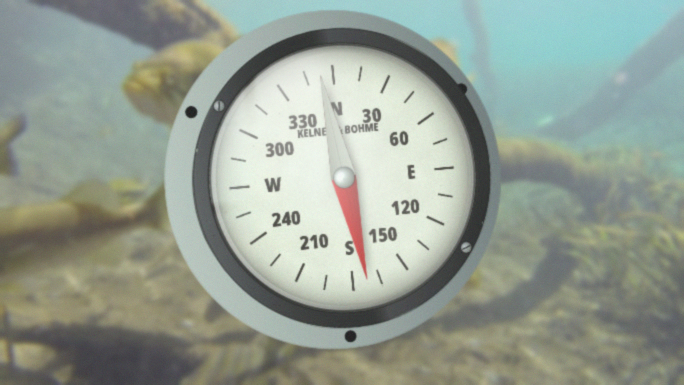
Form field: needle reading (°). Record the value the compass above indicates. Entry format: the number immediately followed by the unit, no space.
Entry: 172.5°
